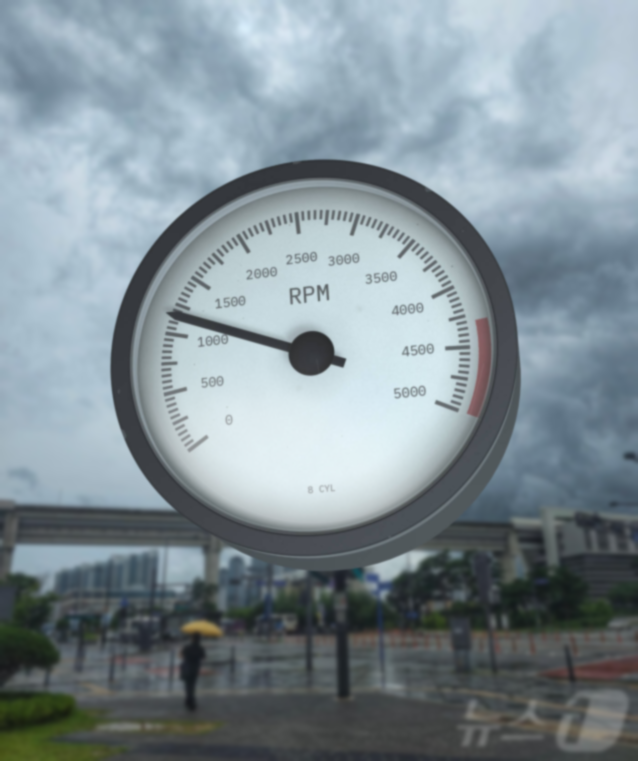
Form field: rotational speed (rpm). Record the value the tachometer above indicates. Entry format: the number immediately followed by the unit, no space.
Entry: 1150rpm
